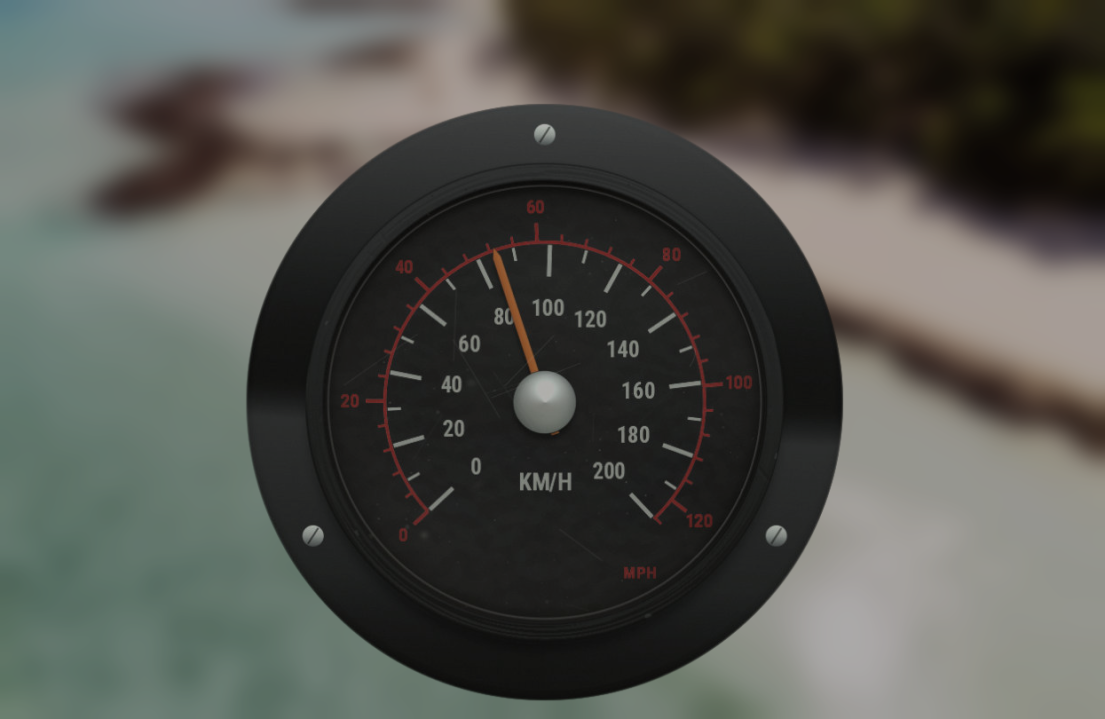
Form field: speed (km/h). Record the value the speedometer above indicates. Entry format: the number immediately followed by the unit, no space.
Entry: 85km/h
